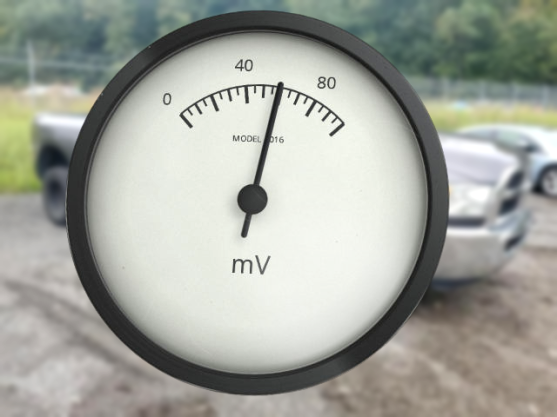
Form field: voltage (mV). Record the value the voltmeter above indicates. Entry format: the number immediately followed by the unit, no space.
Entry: 60mV
